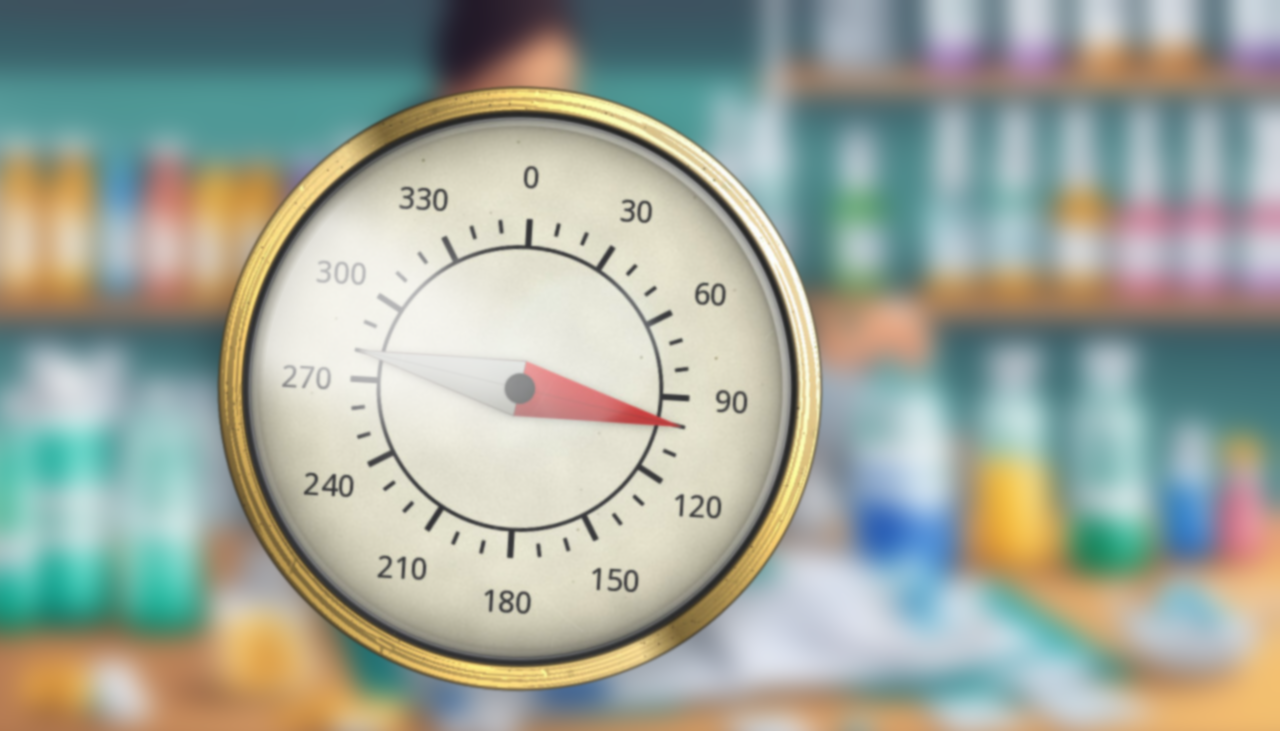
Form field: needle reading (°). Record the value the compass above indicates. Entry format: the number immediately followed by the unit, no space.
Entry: 100°
